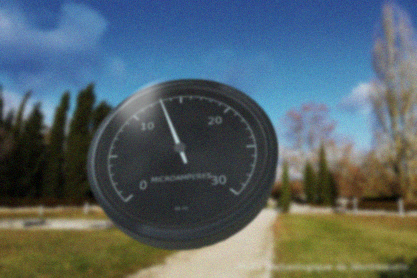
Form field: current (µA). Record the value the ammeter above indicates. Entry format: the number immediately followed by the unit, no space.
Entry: 13µA
